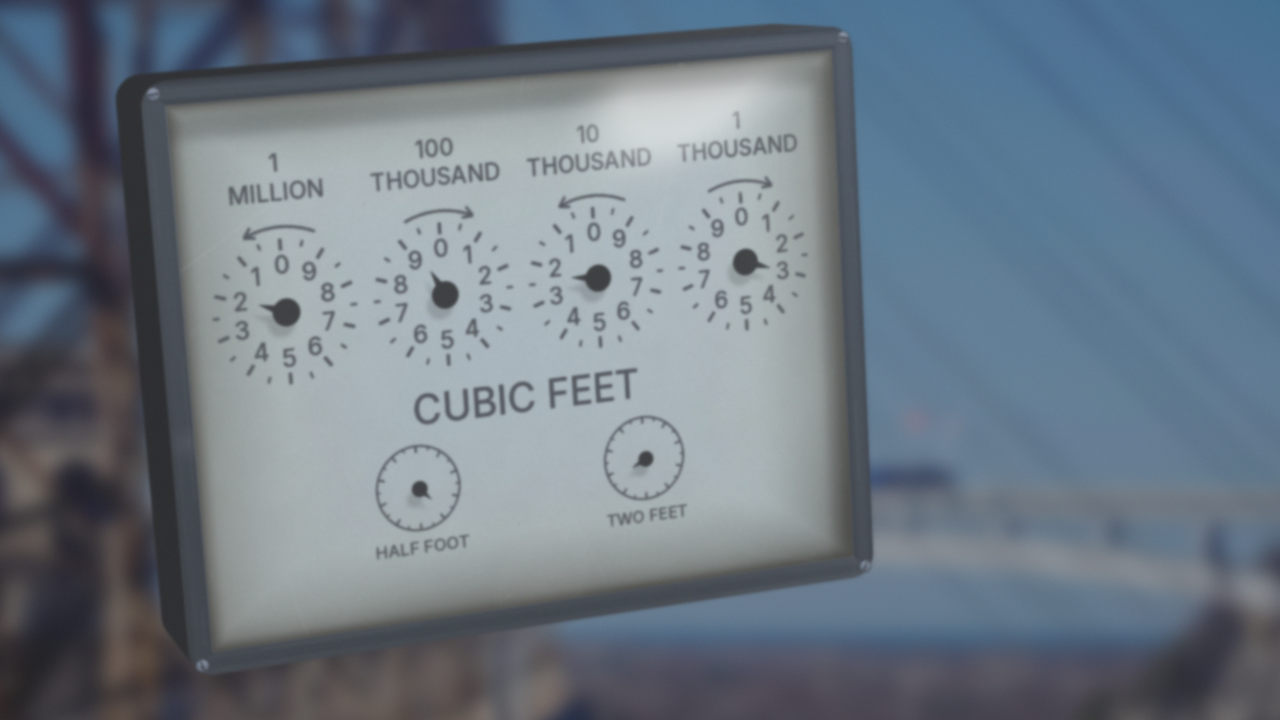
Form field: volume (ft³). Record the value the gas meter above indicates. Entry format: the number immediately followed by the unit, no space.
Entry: 192300ft³
